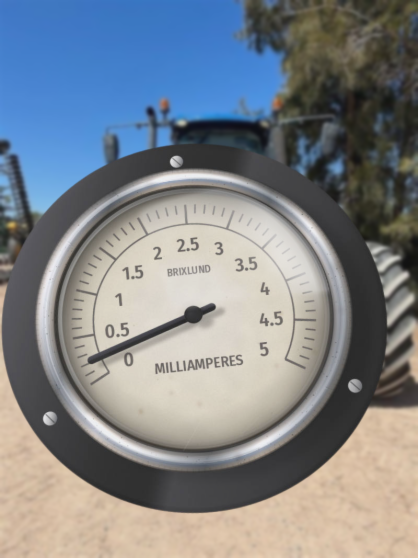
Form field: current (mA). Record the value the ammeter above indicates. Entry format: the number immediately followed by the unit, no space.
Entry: 0.2mA
